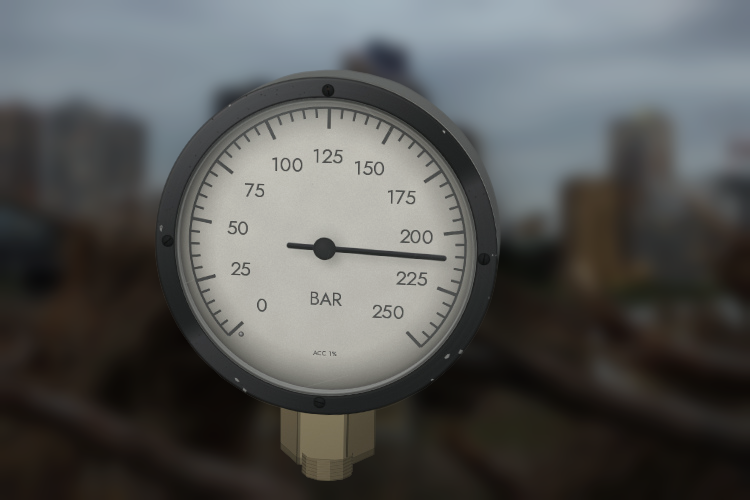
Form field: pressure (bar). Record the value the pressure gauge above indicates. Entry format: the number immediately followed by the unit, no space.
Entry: 210bar
